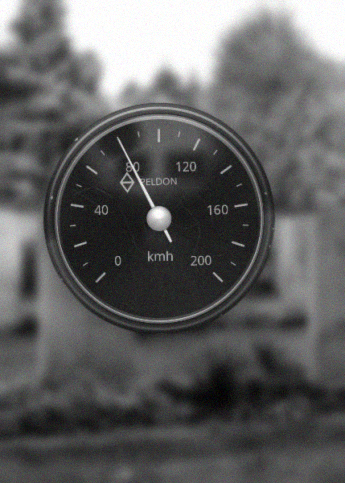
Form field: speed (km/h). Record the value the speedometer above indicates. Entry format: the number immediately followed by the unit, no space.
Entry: 80km/h
